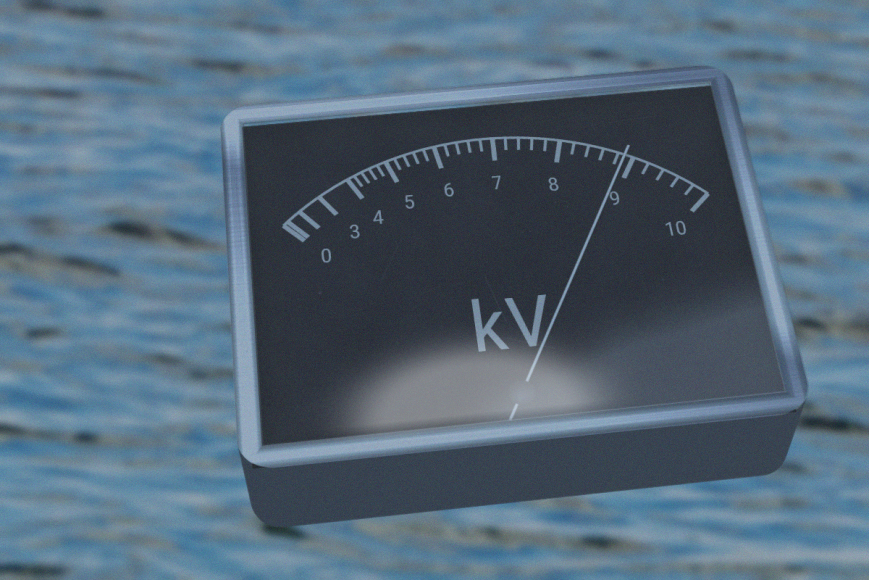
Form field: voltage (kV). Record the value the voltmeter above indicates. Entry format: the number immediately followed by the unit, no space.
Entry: 8.9kV
